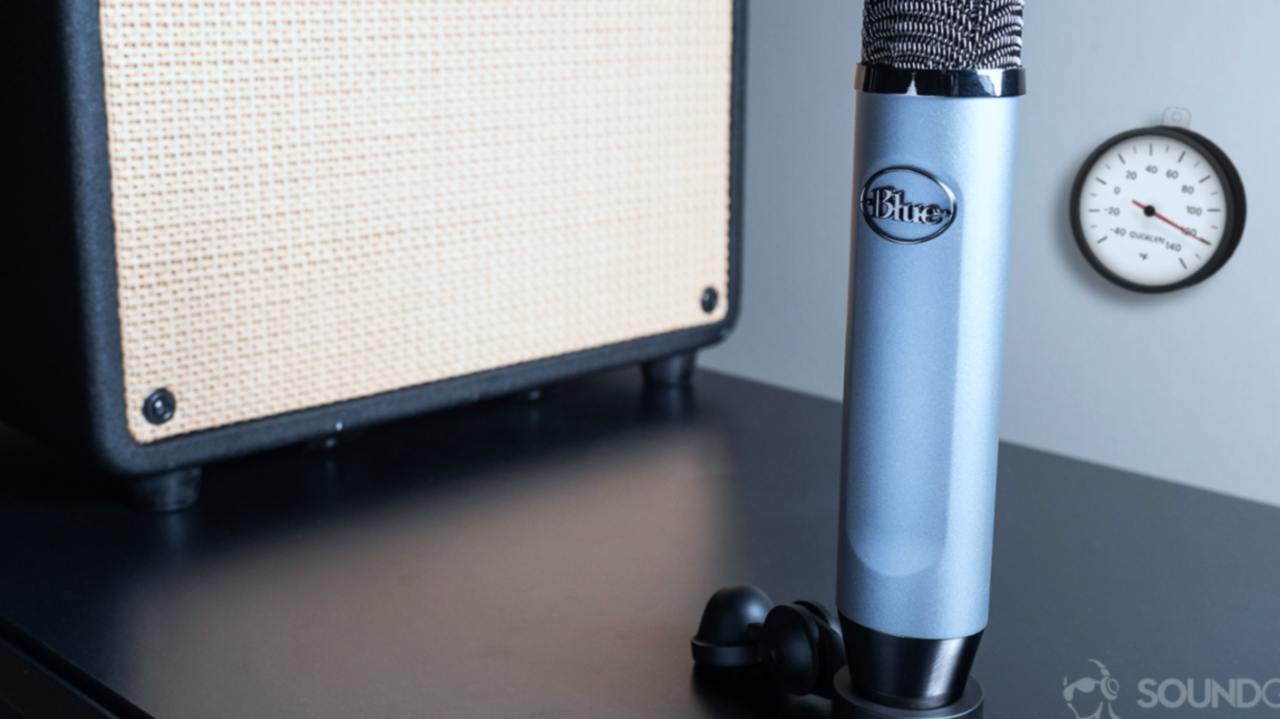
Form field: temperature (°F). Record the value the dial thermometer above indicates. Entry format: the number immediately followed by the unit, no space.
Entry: 120°F
